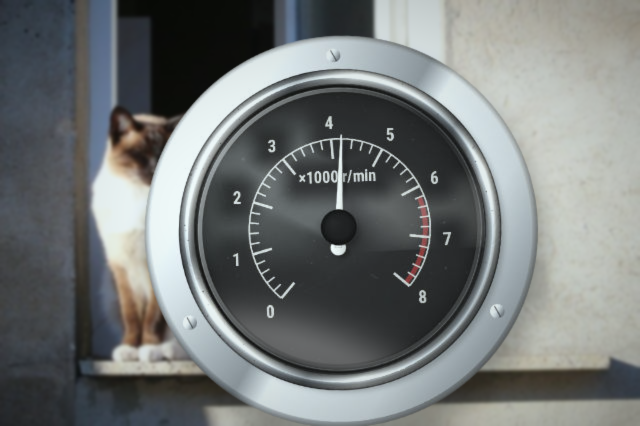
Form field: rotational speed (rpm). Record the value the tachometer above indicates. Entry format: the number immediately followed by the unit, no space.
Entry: 4200rpm
